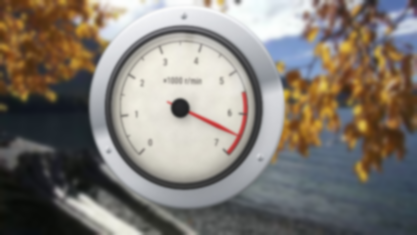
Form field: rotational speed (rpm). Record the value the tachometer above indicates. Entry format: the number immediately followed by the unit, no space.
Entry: 6500rpm
